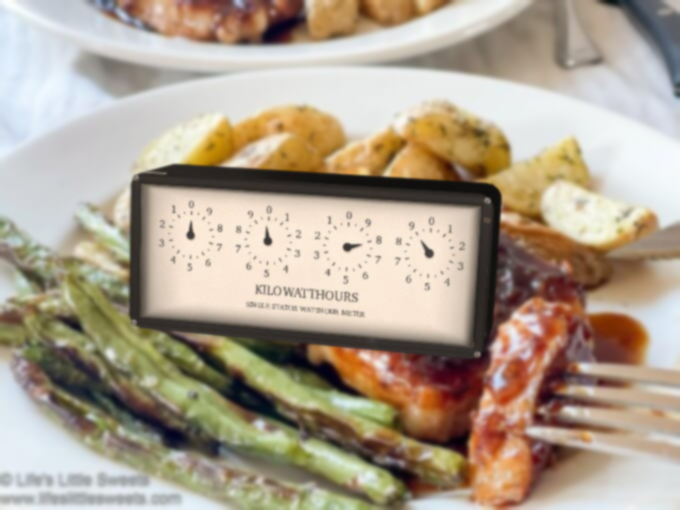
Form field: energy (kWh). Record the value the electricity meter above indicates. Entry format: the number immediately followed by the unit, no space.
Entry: 9979kWh
